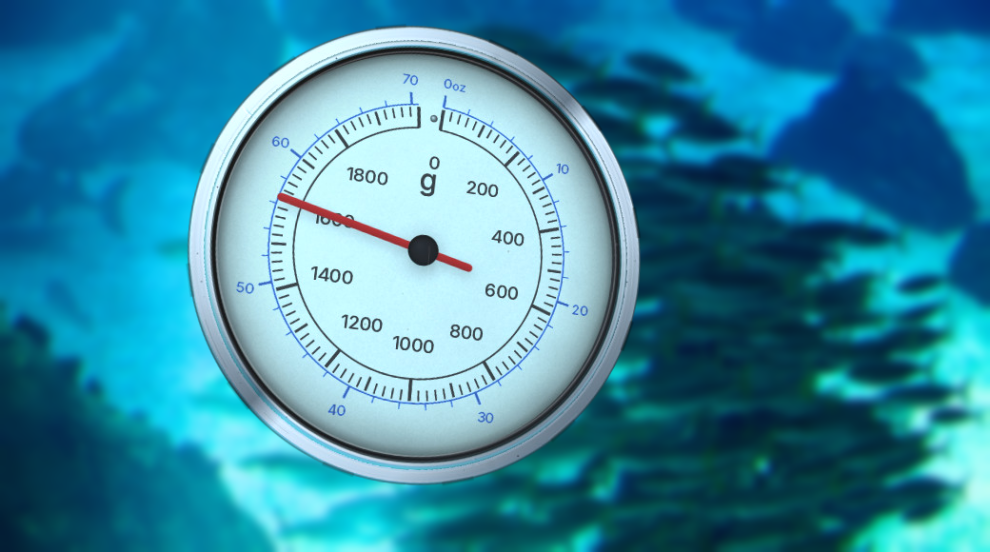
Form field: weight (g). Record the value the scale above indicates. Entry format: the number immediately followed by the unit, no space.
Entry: 1600g
